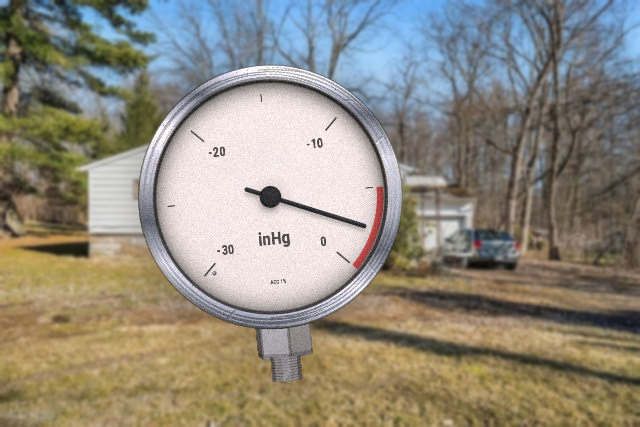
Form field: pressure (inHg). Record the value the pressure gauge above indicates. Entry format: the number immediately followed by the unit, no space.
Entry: -2.5inHg
